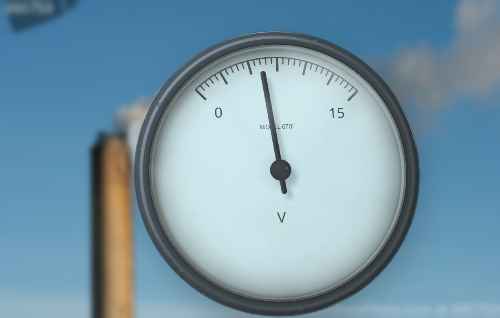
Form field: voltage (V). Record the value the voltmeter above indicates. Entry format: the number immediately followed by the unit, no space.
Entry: 6V
